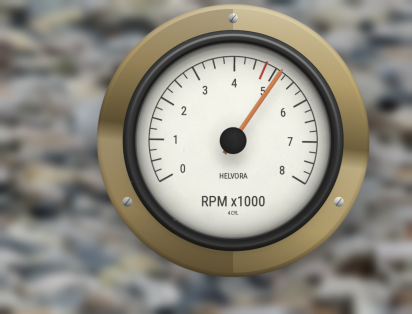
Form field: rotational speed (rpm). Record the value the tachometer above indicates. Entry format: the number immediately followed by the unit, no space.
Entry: 5125rpm
